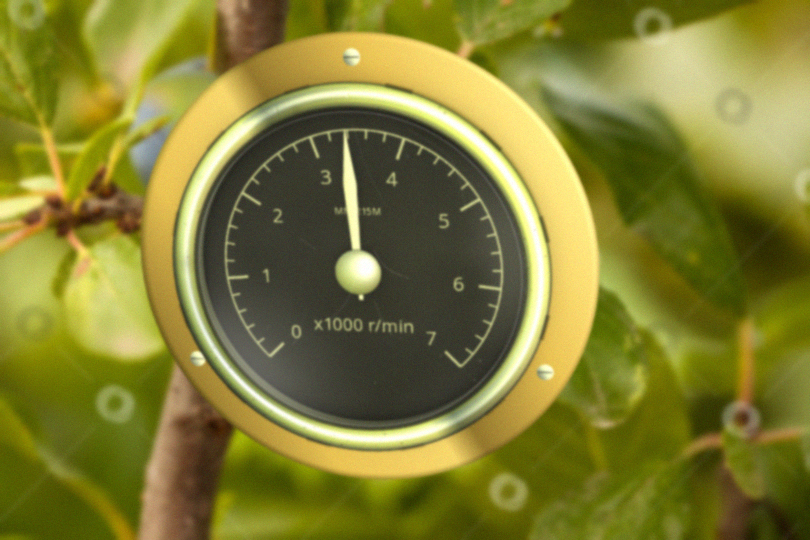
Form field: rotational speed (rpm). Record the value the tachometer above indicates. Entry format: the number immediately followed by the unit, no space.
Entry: 3400rpm
